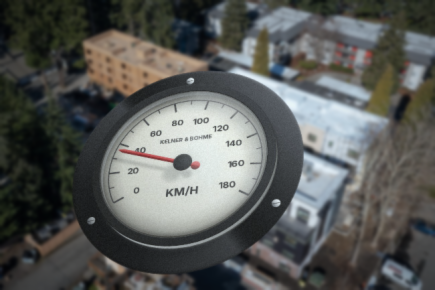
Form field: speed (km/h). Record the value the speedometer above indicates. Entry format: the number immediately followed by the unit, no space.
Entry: 35km/h
